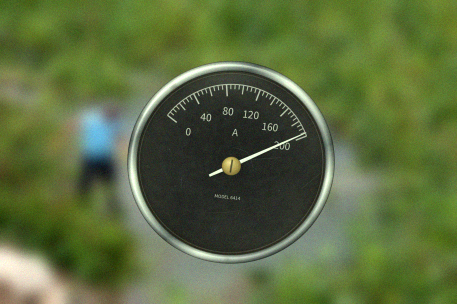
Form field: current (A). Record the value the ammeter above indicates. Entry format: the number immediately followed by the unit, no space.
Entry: 195A
